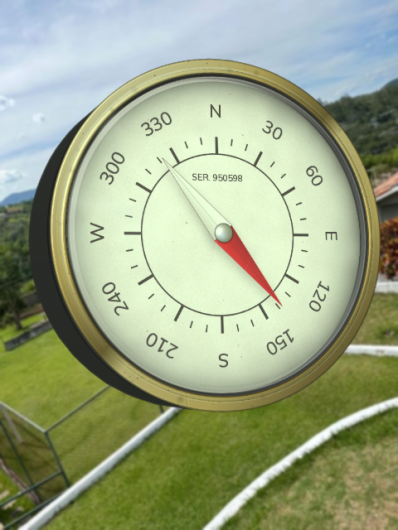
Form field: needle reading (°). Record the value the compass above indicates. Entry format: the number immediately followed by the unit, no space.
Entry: 140°
